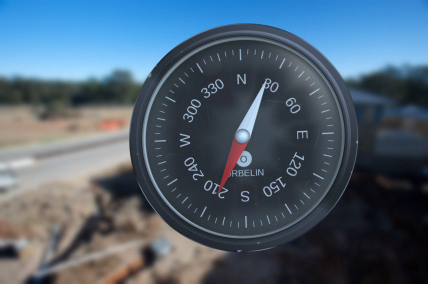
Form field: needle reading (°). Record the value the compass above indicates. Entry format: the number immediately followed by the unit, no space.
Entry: 205°
